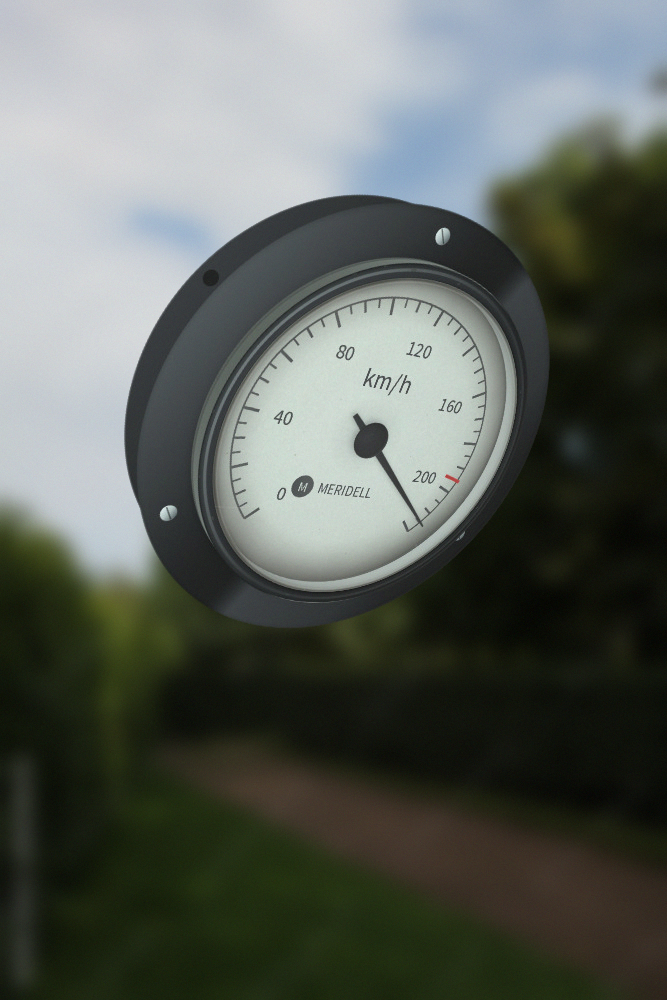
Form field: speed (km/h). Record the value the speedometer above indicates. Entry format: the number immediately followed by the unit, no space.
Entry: 215km/h
